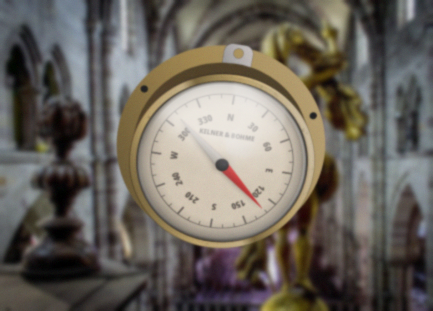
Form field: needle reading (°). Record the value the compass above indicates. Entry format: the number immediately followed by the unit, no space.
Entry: 130°
